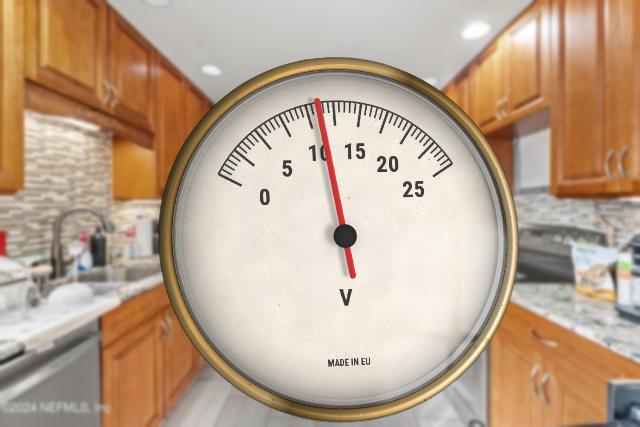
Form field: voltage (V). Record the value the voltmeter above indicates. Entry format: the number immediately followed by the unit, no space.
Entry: 11V
